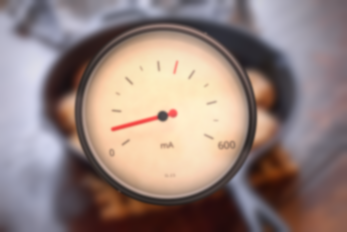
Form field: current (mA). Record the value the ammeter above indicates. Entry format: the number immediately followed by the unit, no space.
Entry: 50mA
